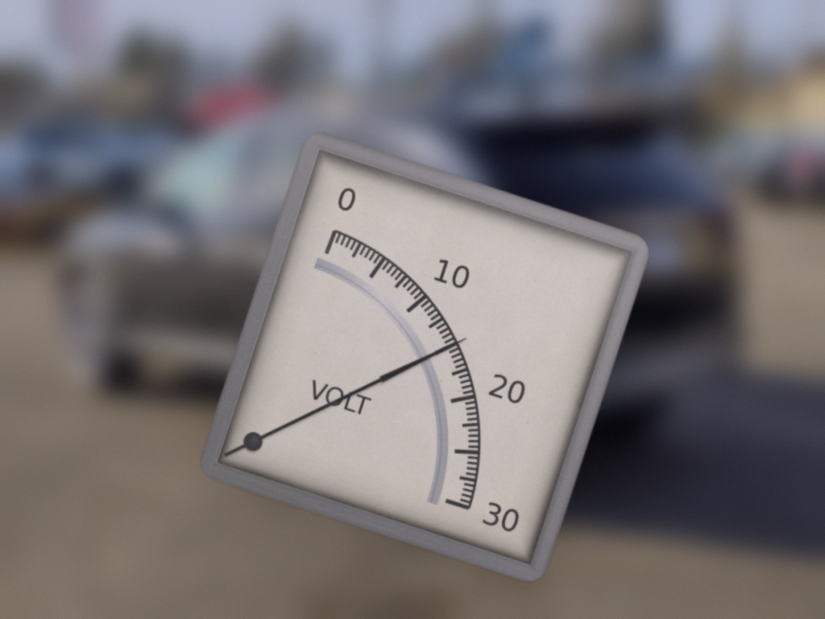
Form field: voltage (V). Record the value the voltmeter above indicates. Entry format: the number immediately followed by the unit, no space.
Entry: 15V
